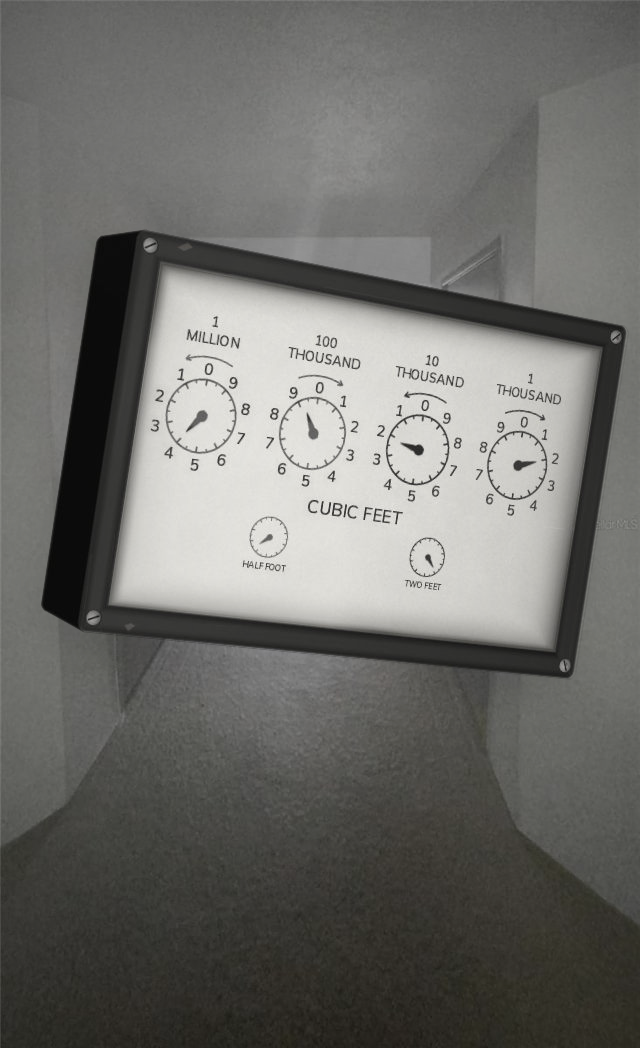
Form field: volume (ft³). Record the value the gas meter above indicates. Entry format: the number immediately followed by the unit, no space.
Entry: 392200ft³
